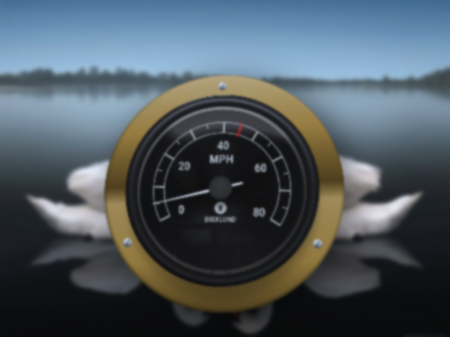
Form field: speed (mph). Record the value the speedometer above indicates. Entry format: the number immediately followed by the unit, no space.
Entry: 5mph
